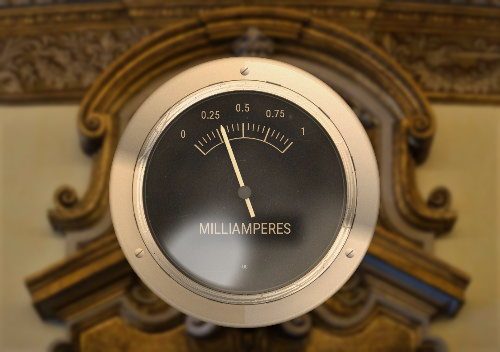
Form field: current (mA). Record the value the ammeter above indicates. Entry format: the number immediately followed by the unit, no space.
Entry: 0.3mA
